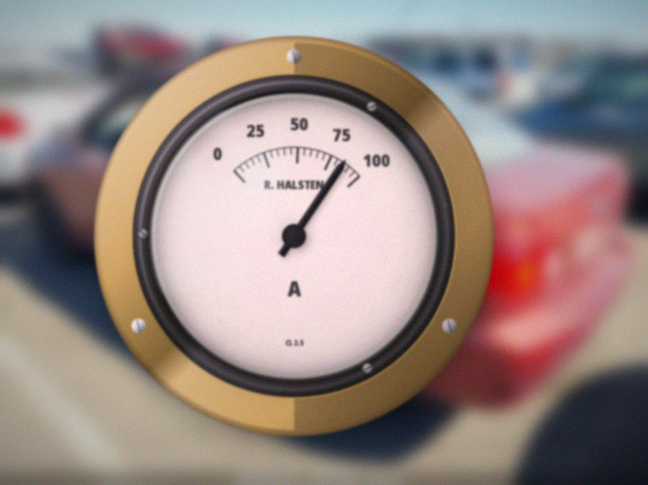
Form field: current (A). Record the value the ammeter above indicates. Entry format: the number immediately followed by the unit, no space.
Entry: 85A
